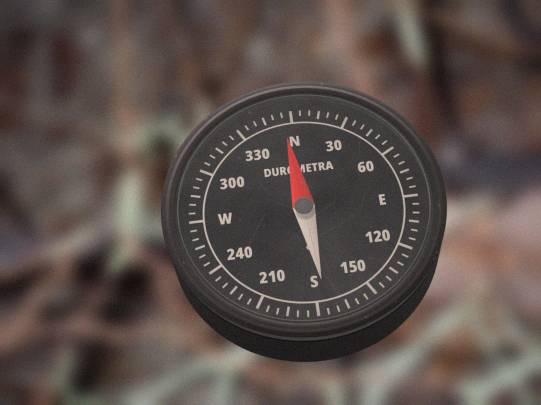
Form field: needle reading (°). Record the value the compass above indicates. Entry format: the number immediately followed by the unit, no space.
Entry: 355°
